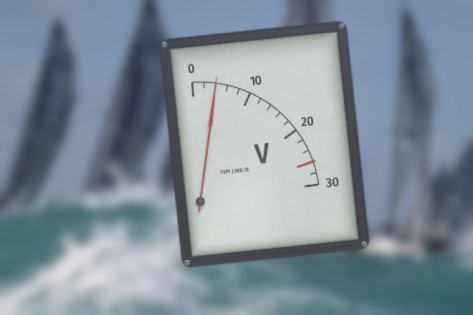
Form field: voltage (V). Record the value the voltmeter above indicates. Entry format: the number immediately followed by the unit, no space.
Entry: 4V
